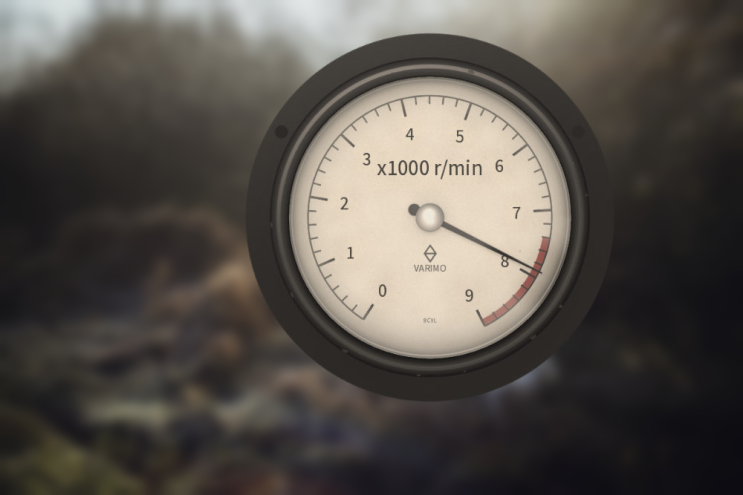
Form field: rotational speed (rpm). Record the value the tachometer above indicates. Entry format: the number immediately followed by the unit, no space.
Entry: 7900rpm
